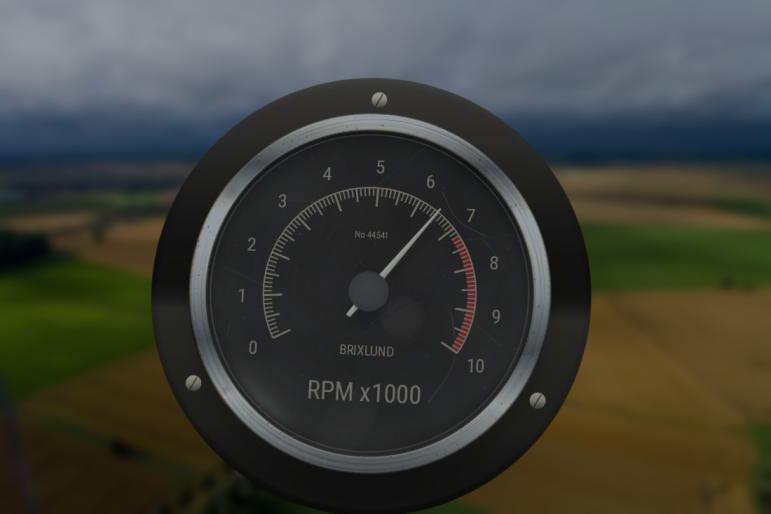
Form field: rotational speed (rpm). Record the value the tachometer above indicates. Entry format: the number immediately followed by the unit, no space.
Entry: 6500rpm
